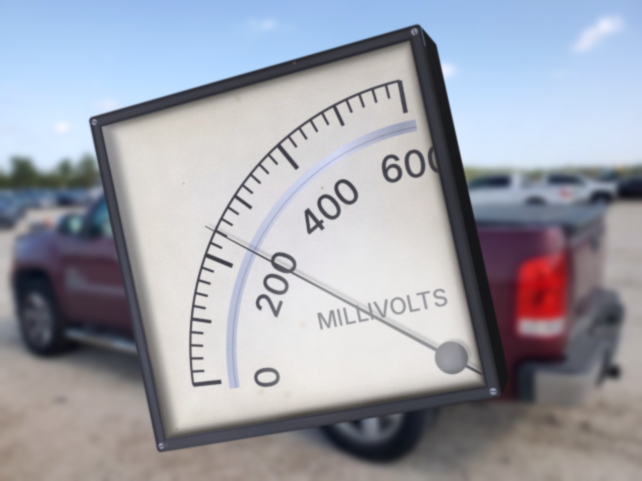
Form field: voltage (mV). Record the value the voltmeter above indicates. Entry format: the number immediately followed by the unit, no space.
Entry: 240mV
